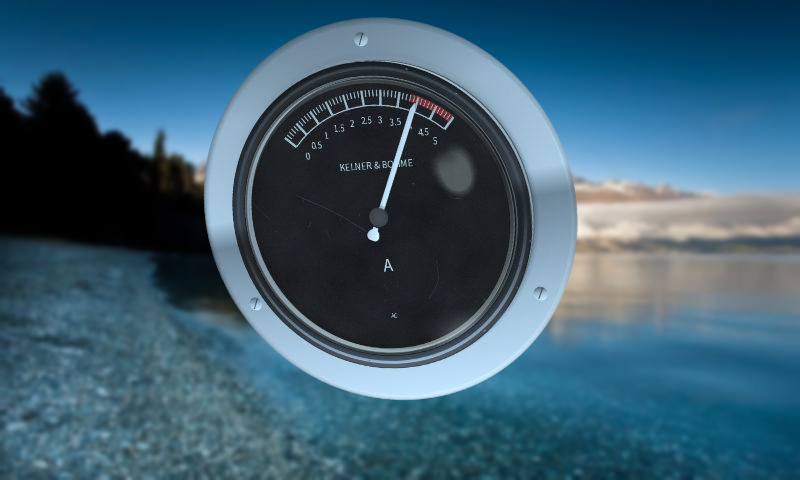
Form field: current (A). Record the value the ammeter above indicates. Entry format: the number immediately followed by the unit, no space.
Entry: 4A
